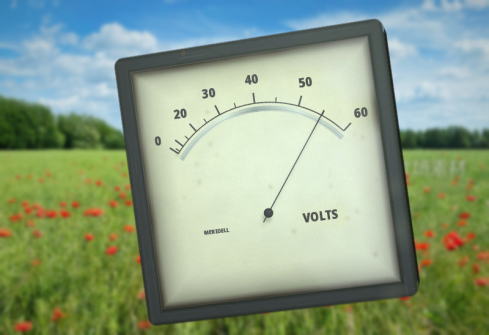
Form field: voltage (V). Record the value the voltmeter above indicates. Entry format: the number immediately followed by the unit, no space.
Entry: 55V
